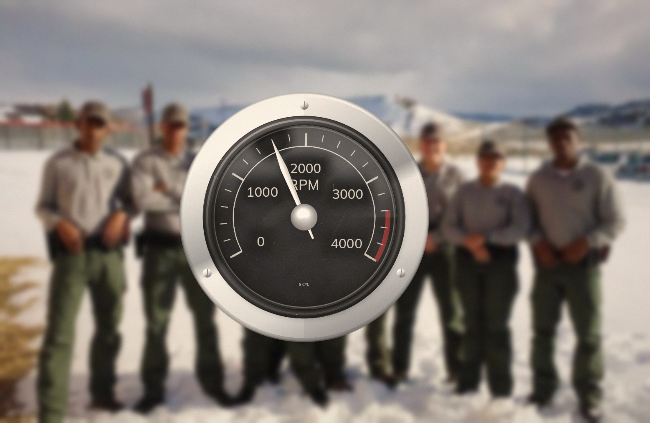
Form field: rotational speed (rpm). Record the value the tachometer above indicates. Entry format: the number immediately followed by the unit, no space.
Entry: 1600rpm
